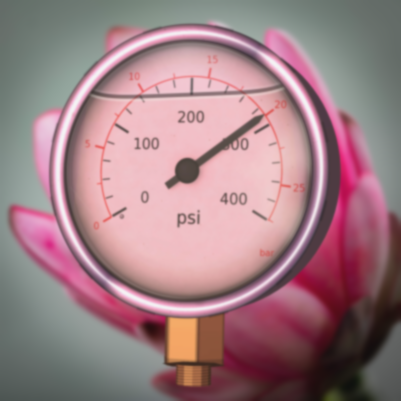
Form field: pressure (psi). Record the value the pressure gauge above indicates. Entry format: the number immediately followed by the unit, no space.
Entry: 290psi
